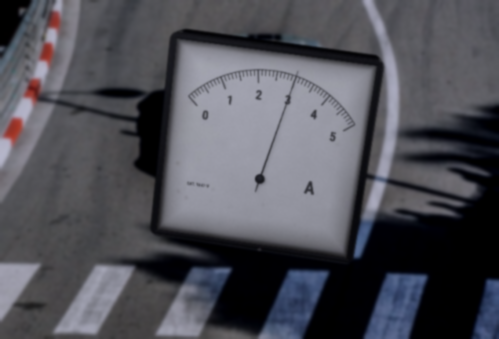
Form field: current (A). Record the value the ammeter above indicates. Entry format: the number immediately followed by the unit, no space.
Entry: 3A
